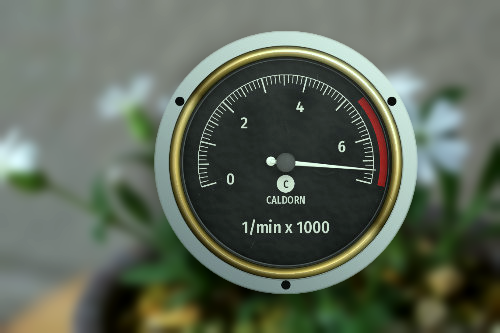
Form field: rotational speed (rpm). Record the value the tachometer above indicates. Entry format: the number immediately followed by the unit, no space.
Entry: 6700rpm
